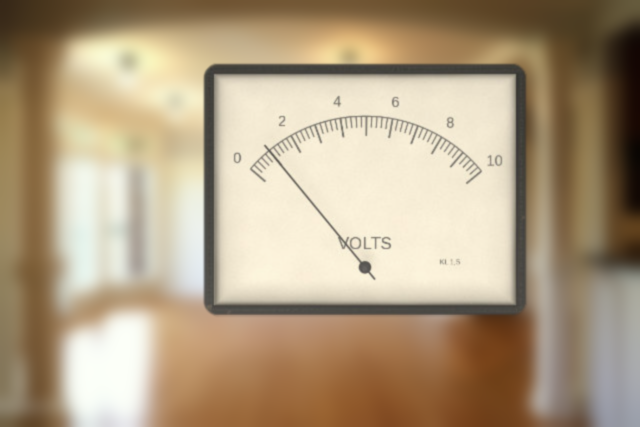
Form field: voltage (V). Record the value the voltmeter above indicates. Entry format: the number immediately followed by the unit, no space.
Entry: 1V
